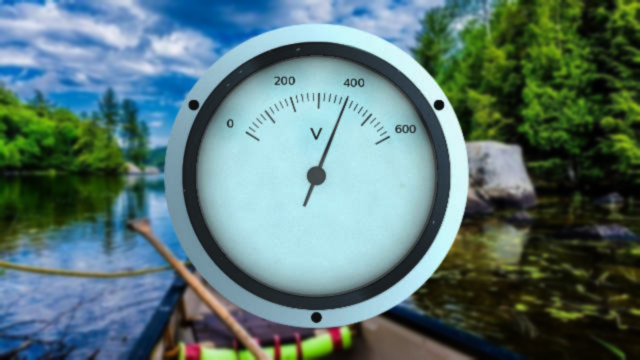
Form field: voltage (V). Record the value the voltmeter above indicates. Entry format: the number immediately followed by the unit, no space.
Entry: 400V
